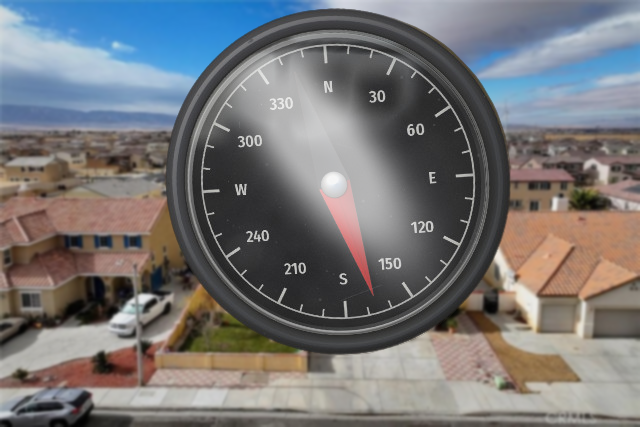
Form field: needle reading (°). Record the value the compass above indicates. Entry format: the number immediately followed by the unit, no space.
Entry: 165°
